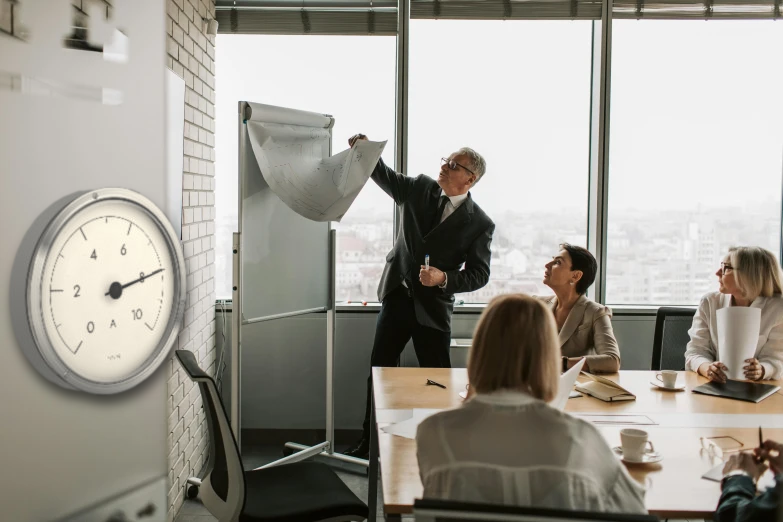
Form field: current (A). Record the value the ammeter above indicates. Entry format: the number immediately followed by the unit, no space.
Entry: 8A
